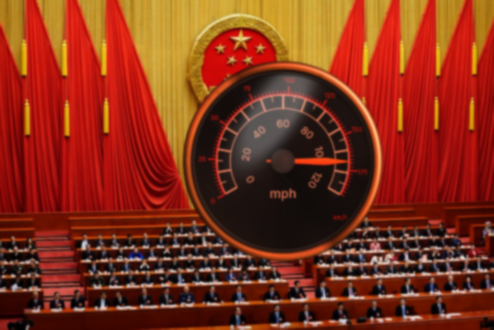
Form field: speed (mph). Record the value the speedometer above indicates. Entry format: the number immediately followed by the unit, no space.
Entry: 105mph
